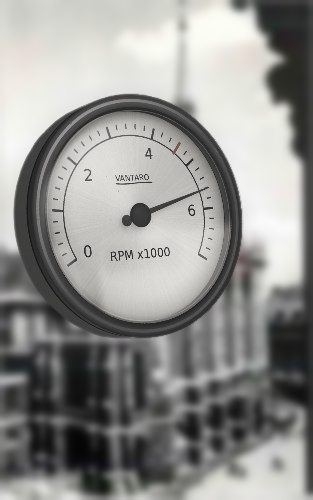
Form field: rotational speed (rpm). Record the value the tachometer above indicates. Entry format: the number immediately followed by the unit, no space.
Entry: 5600rpm
